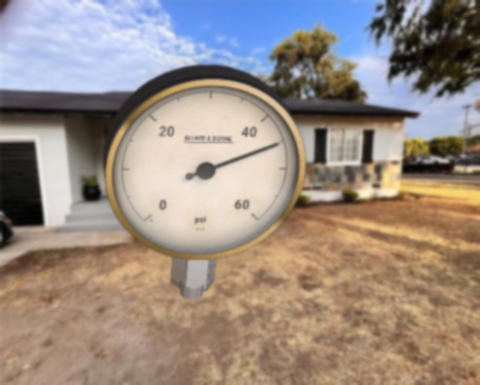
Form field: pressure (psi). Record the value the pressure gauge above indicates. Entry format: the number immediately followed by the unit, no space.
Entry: 45psi
